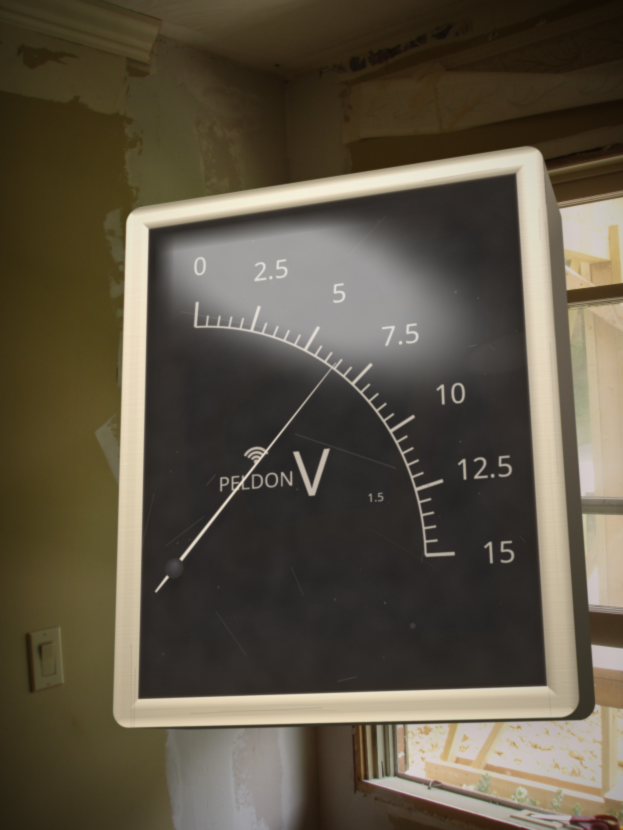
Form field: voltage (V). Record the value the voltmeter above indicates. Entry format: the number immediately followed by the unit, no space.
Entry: 6.5V
